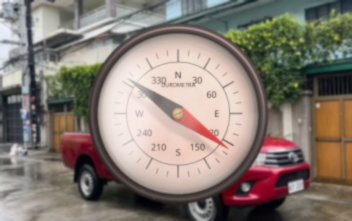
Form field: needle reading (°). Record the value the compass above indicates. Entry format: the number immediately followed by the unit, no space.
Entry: 125°
